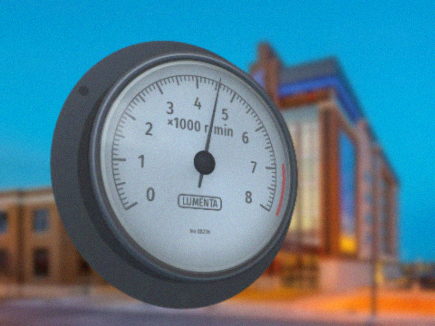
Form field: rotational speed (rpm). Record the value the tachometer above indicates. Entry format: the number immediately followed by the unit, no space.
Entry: 4500rpm
